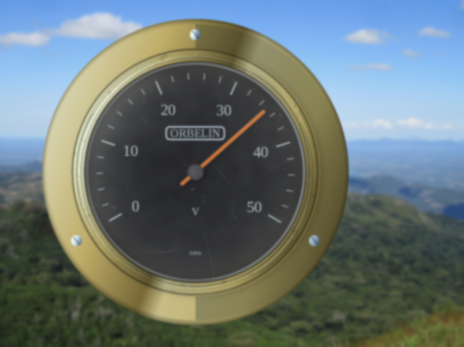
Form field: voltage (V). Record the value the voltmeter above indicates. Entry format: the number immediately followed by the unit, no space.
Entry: 35V
